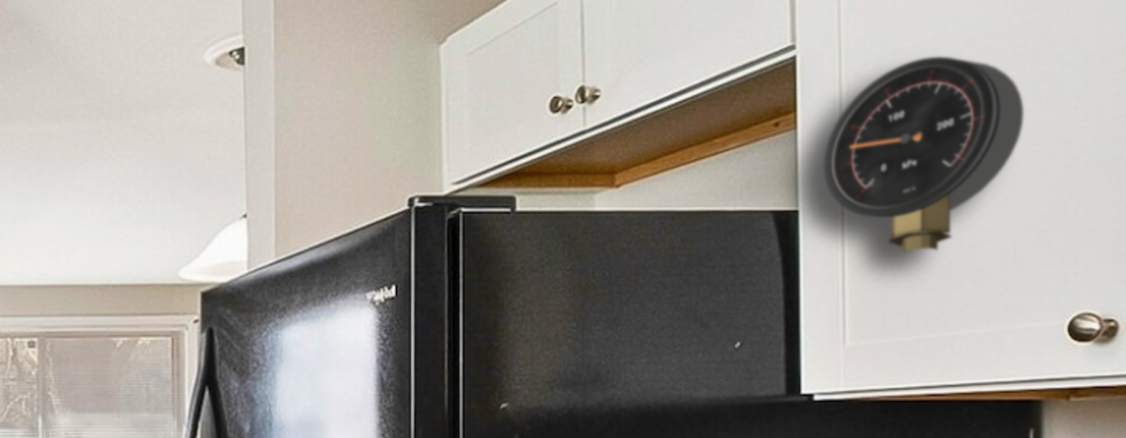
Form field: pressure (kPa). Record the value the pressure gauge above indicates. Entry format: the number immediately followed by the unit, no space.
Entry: 50kPa
